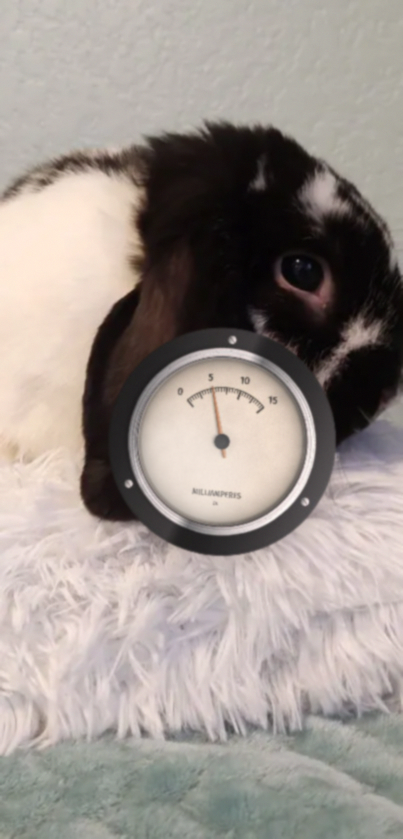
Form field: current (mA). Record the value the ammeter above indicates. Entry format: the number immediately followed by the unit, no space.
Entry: 5mA
